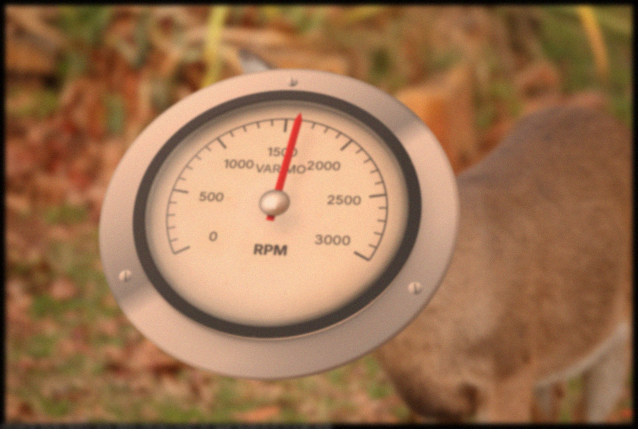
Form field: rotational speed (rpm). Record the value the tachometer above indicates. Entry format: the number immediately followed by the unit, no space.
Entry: 1600rpm
